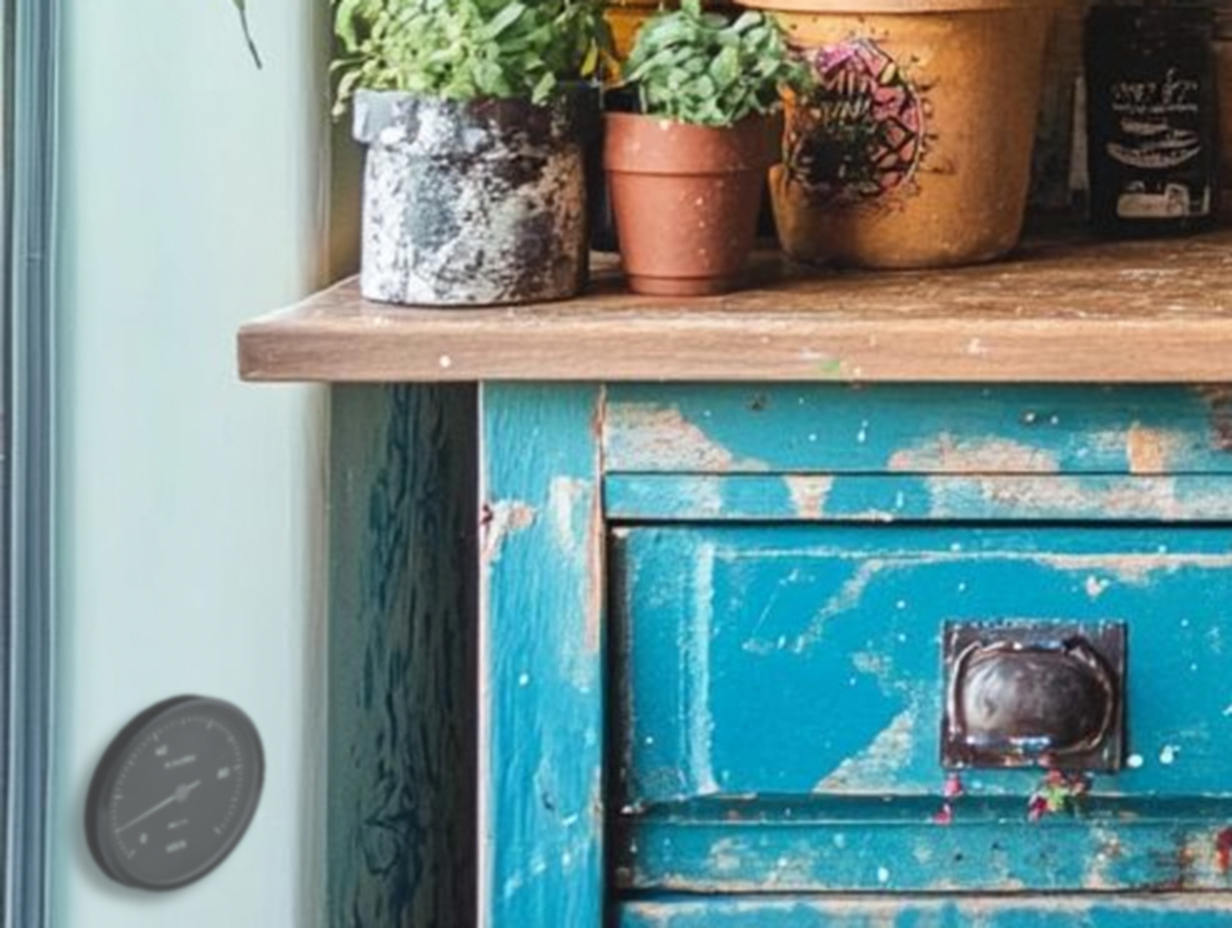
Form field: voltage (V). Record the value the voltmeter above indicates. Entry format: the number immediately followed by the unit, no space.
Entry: 10V
